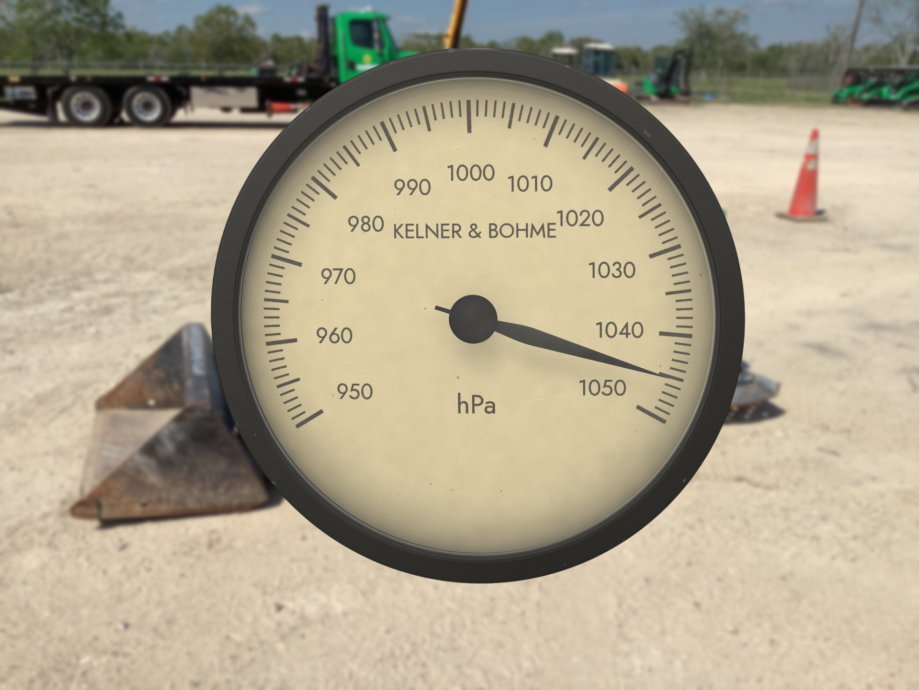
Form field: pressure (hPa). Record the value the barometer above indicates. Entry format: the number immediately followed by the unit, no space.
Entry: 1045hPa
